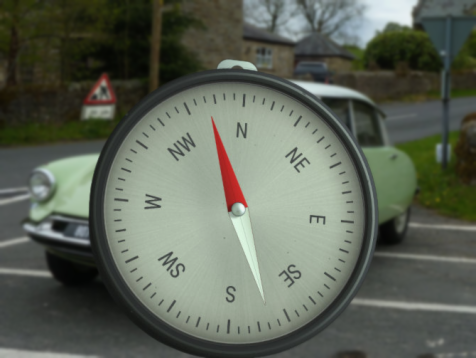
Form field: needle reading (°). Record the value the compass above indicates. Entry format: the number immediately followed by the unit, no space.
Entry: 340°
